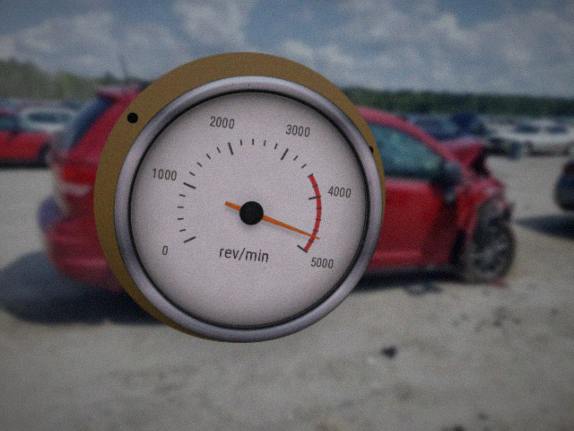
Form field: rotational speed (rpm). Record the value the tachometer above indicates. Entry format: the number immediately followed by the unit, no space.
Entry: 4700rpm
